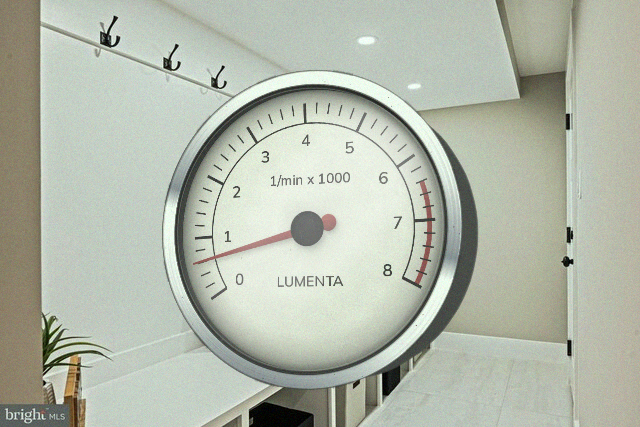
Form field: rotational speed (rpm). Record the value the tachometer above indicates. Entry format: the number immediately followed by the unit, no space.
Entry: 600rpm
